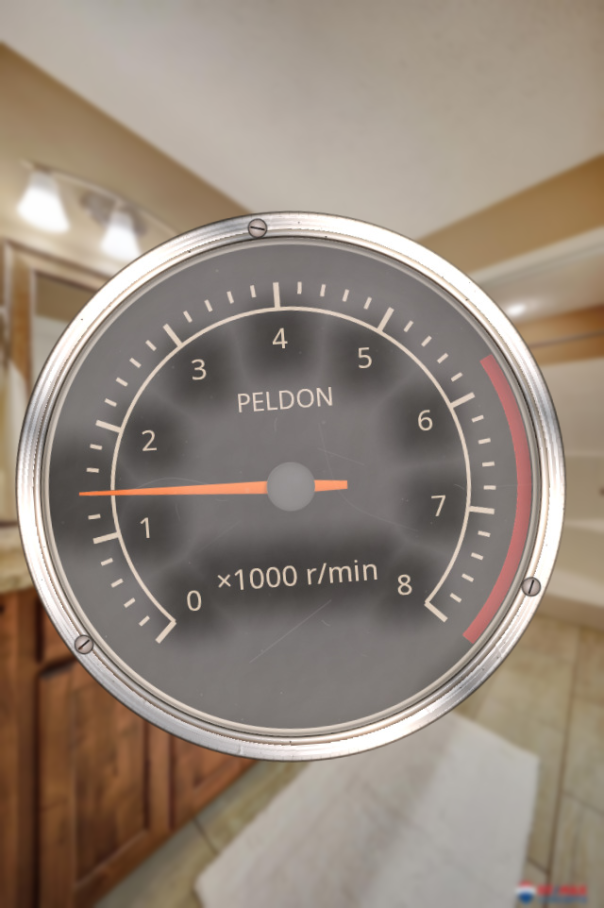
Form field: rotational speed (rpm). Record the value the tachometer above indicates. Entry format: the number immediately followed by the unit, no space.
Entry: 1400rpm
